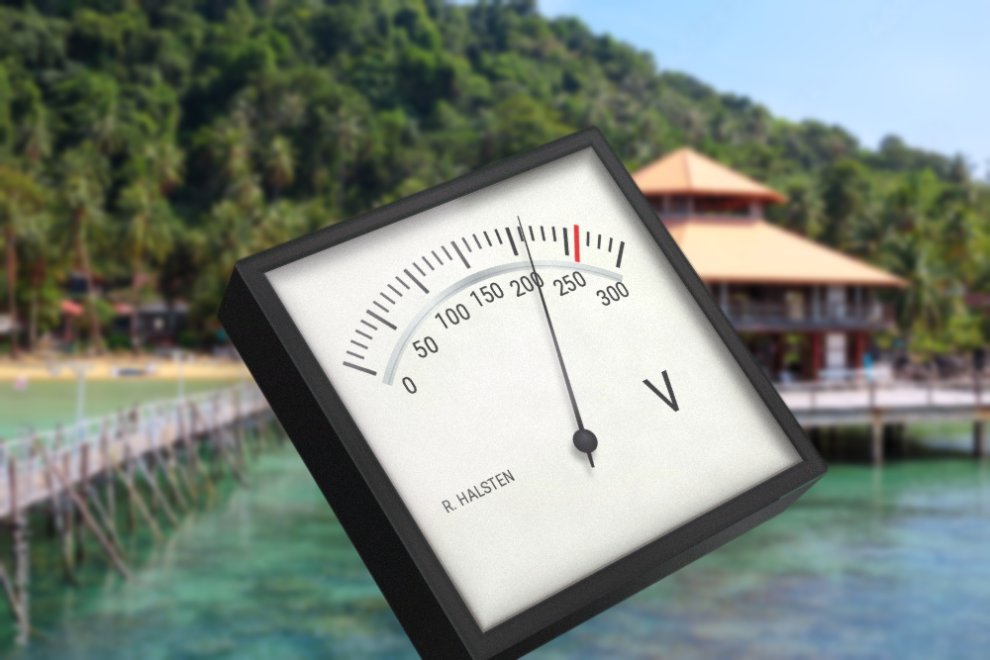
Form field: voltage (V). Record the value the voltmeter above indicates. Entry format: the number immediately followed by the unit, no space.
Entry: 210V
